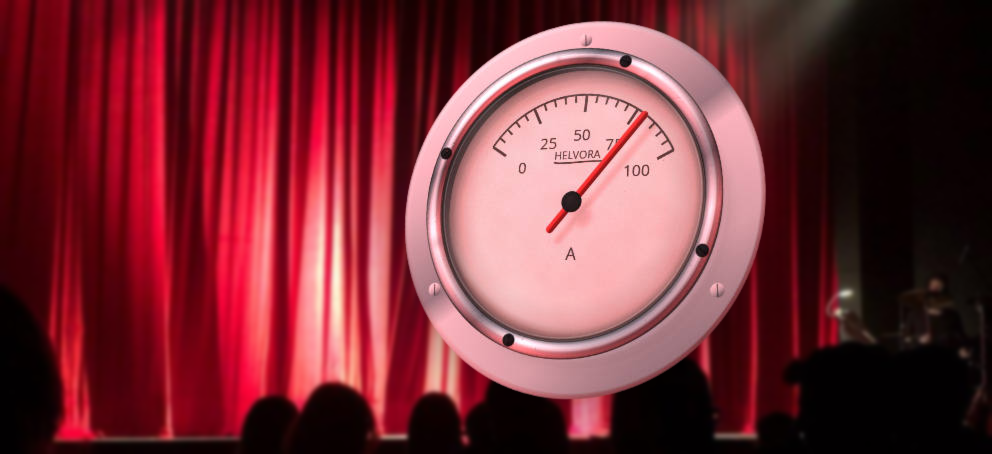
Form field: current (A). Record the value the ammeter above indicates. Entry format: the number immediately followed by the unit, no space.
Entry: 80A
